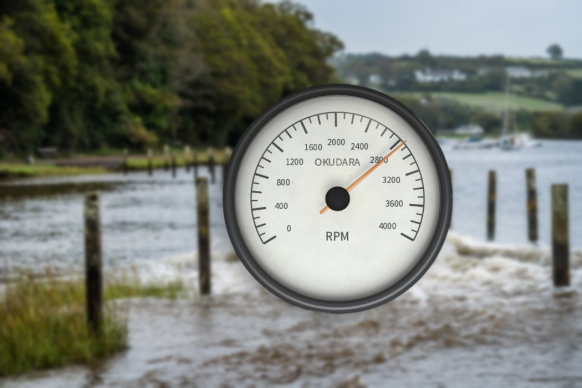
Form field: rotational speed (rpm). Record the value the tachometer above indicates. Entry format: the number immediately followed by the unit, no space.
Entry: 2850rpm
